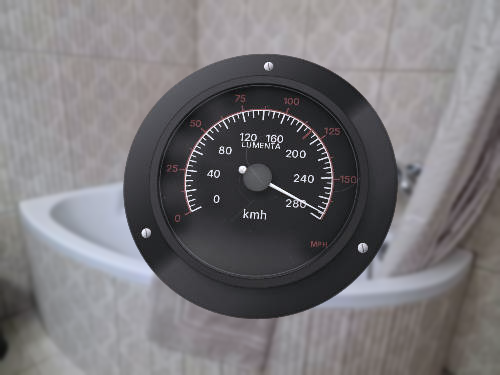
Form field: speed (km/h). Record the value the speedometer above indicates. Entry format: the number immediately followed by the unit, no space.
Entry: 275km/h
